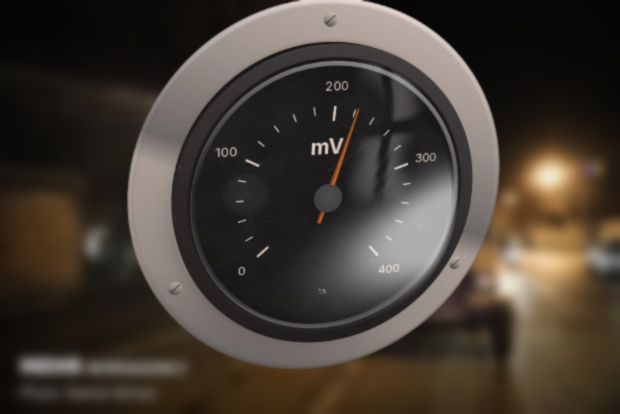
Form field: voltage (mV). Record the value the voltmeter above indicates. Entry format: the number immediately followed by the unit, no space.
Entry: 220mV
